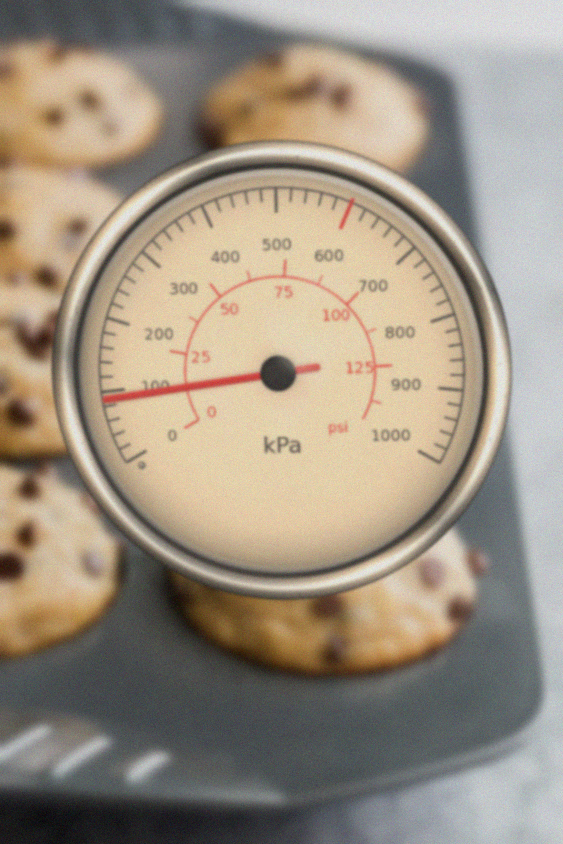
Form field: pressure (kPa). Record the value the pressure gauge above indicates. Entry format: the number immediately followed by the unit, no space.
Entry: 90kPa
